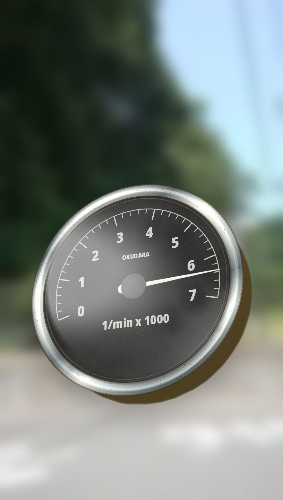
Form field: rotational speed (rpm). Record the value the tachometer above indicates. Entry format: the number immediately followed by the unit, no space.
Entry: 6400rpm
